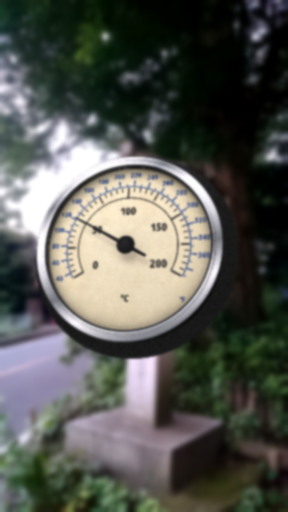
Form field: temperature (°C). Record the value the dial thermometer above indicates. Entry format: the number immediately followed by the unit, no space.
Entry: 50°C
